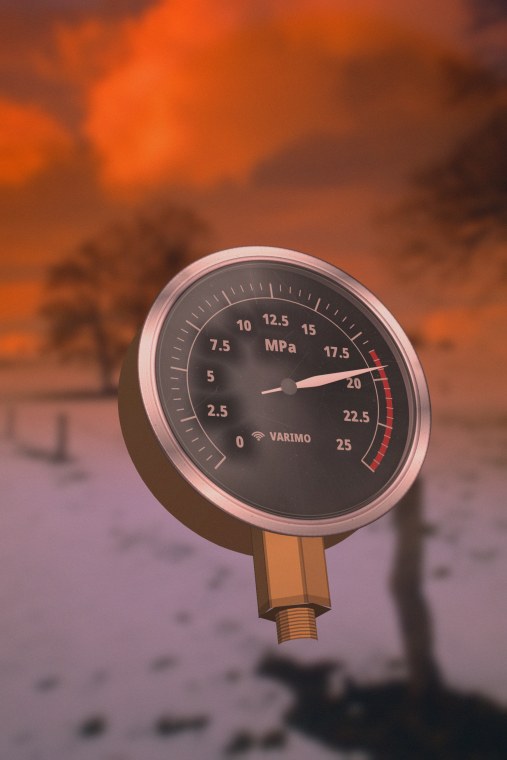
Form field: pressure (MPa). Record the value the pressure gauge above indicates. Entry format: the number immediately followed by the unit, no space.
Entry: 19.5MPa
